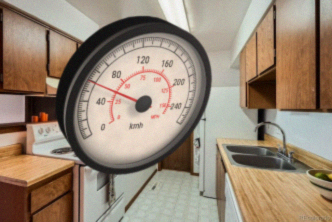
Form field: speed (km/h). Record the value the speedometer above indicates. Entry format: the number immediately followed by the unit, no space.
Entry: 60km/h
